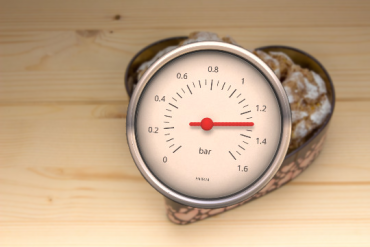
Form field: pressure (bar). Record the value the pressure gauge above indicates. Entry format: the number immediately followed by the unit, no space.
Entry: 1.3bar
